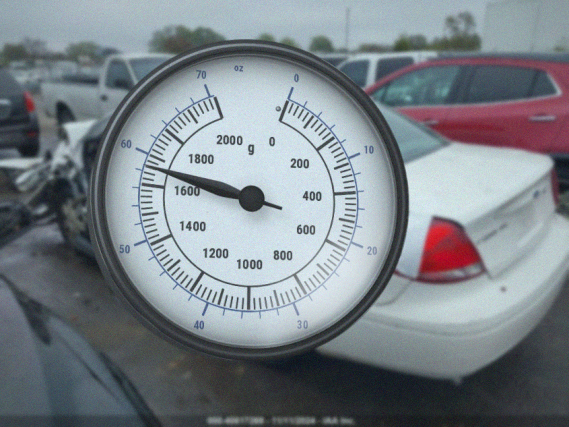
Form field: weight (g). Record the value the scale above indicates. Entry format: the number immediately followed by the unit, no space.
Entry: 1660g
